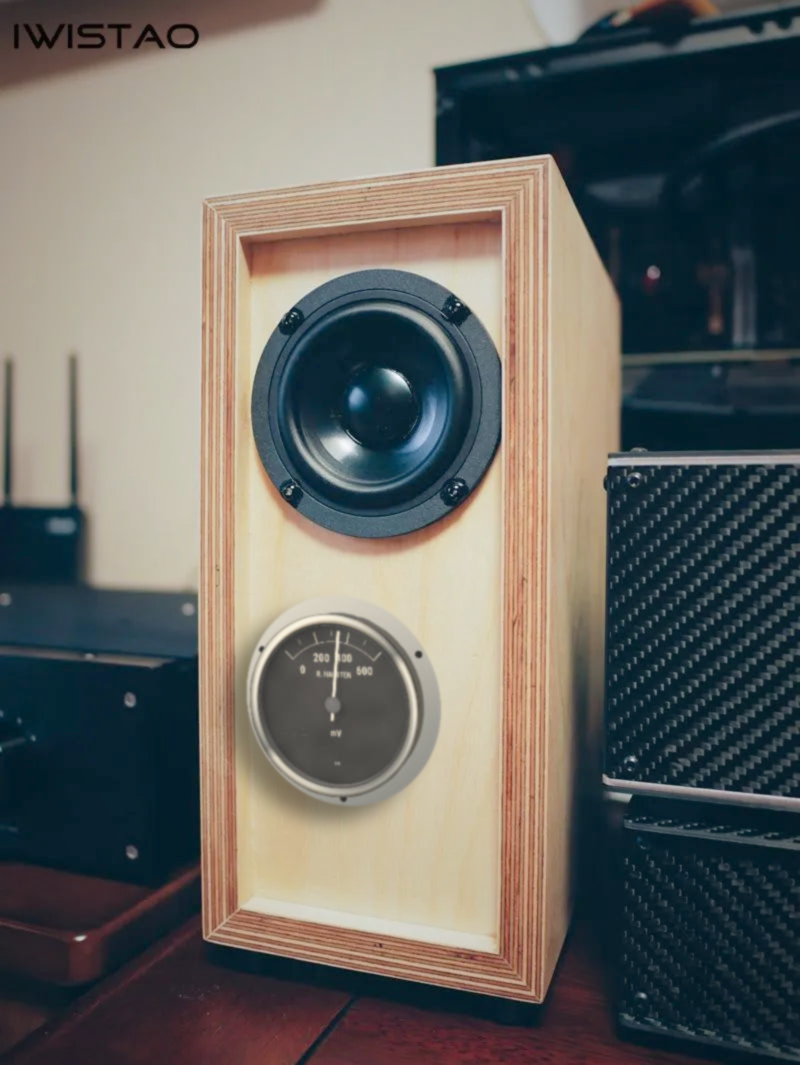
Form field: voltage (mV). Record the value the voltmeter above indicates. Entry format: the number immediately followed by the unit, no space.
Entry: 350mV
